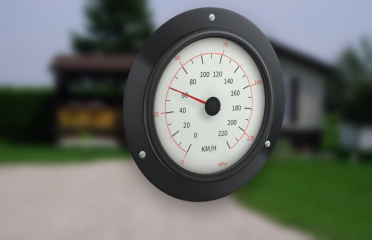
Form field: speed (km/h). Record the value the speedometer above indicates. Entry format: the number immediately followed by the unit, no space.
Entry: 60km/h
